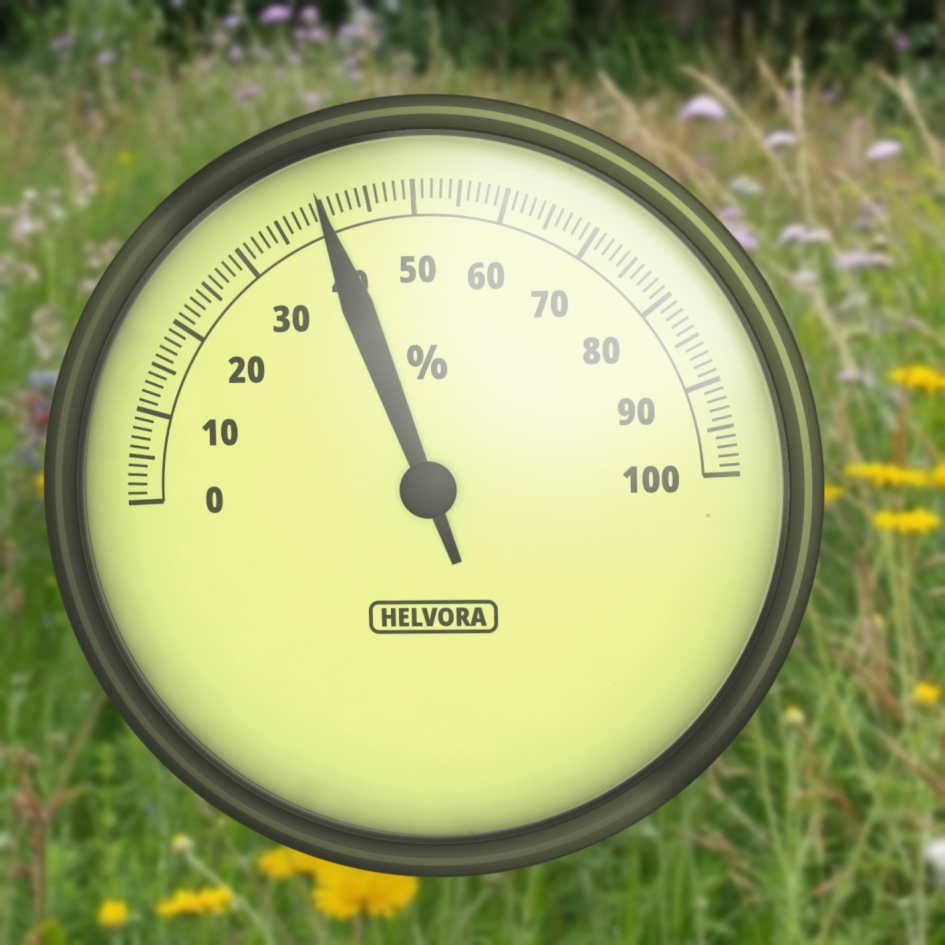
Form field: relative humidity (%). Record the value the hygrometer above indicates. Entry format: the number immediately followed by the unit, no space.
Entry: 40%
